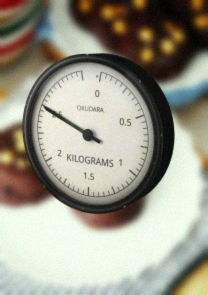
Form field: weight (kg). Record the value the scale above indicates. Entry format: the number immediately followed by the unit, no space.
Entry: 2.5kg
